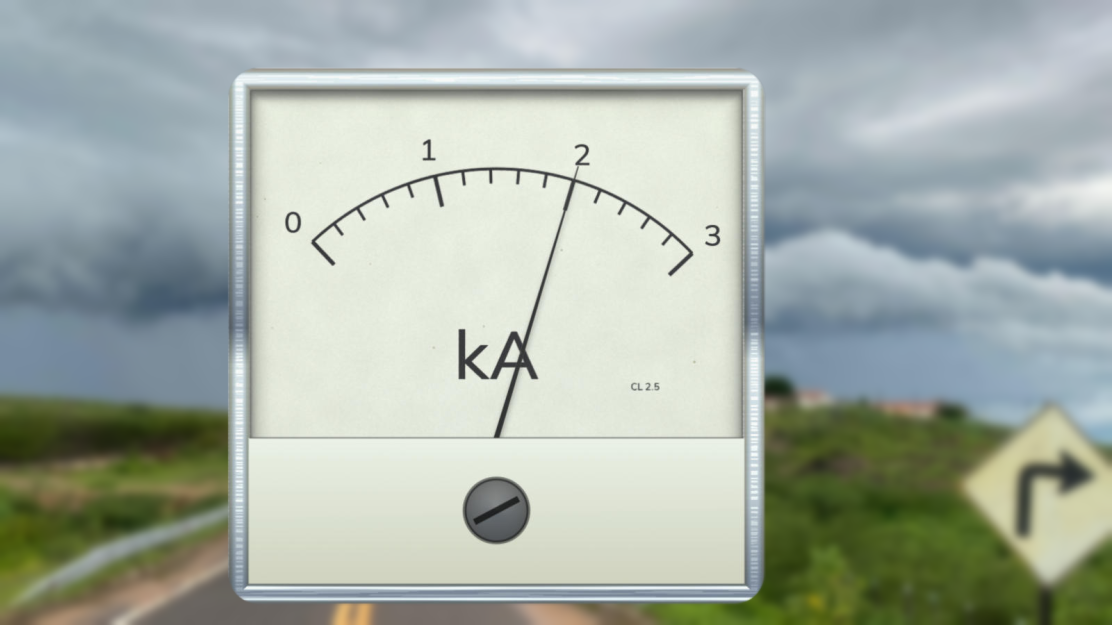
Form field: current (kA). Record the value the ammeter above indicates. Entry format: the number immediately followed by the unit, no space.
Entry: 2kA
